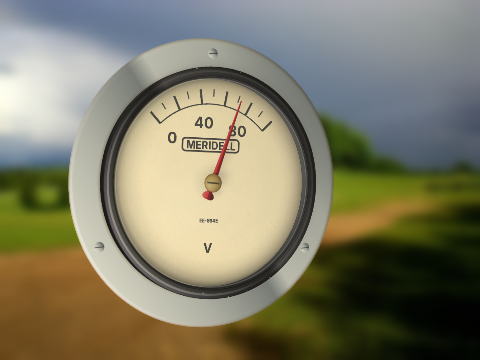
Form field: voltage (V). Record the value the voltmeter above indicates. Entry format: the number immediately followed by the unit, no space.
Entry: 70V
